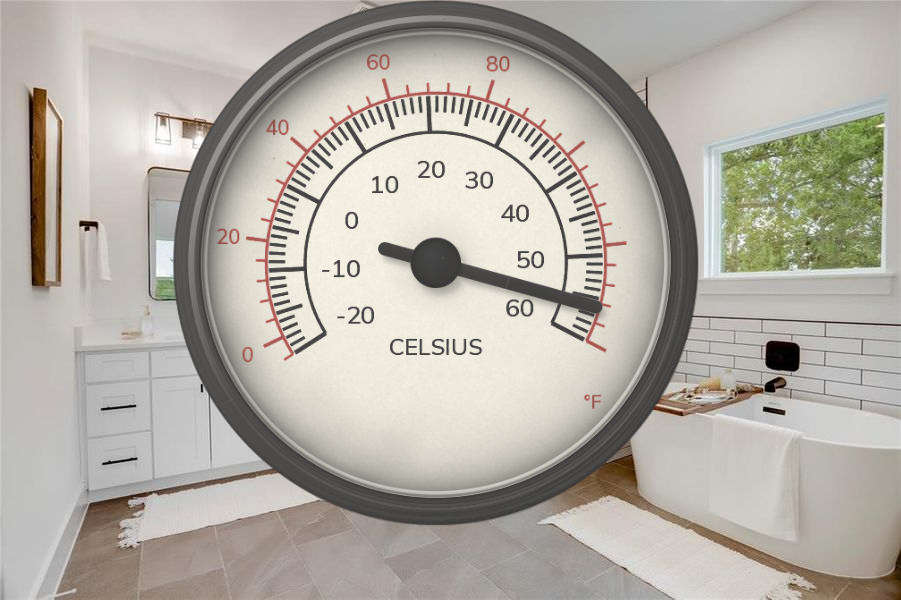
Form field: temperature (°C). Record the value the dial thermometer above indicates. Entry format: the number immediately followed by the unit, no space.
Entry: 56°C
